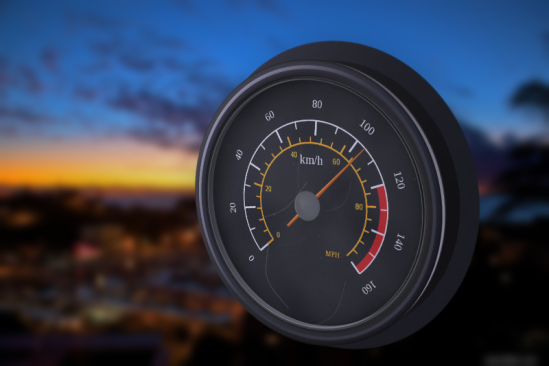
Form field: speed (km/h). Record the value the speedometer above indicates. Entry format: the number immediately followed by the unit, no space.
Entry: 105km/h
